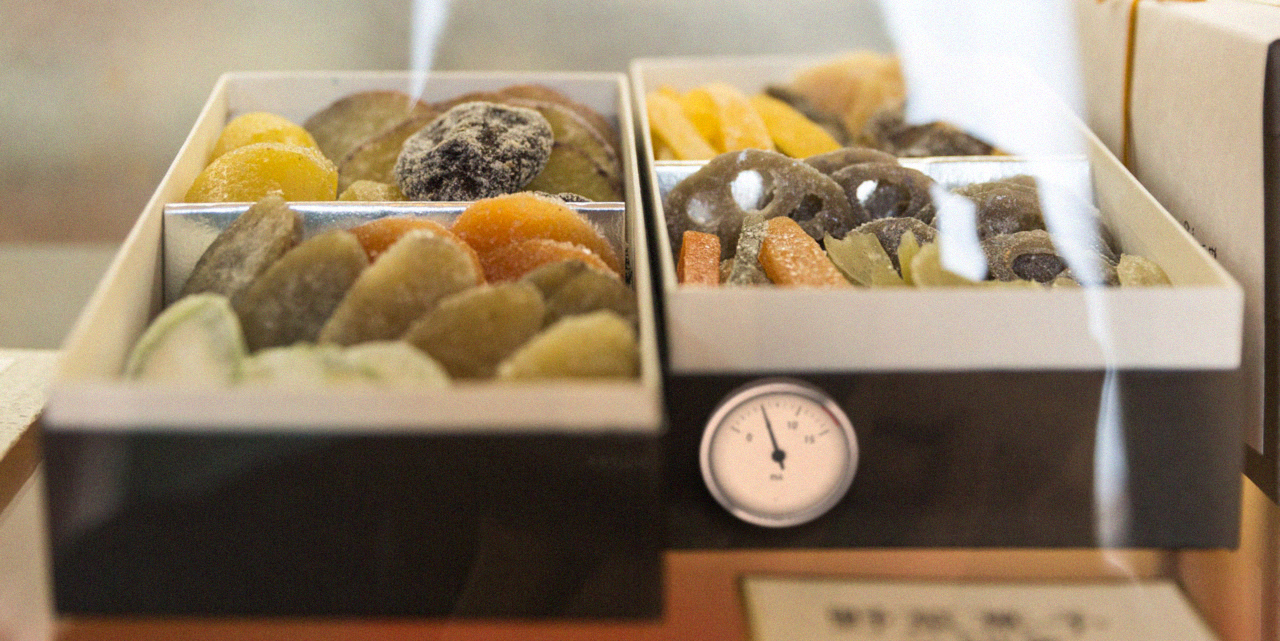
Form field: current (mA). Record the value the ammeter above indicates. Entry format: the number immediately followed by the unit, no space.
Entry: 5mA
